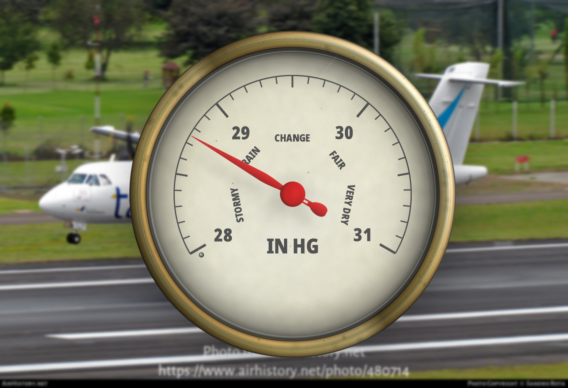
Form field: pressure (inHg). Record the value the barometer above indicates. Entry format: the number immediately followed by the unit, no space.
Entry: 28.75inHg
